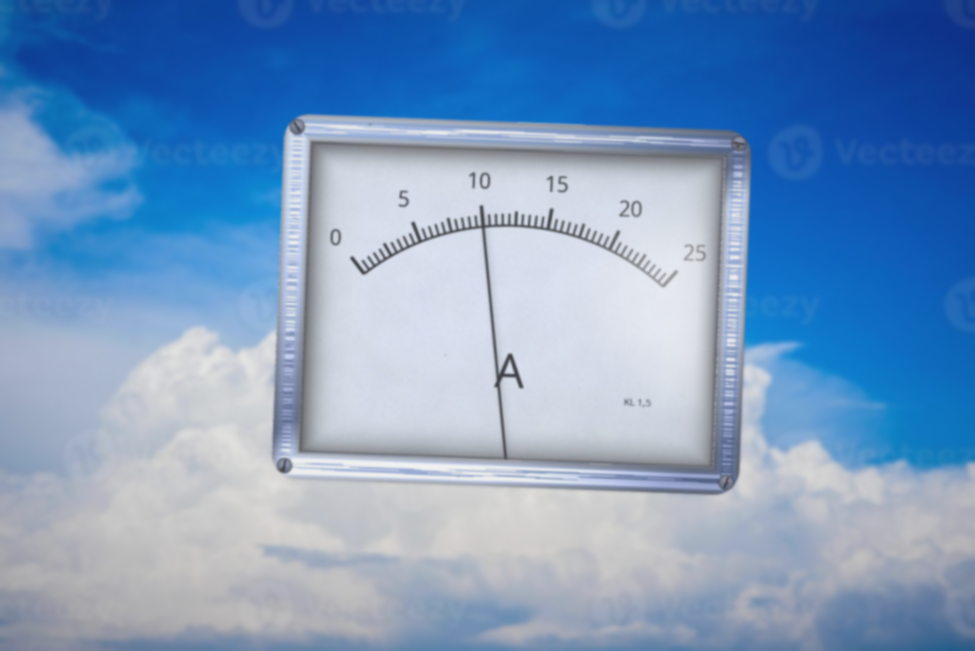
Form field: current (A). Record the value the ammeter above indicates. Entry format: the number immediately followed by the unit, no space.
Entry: 10A
